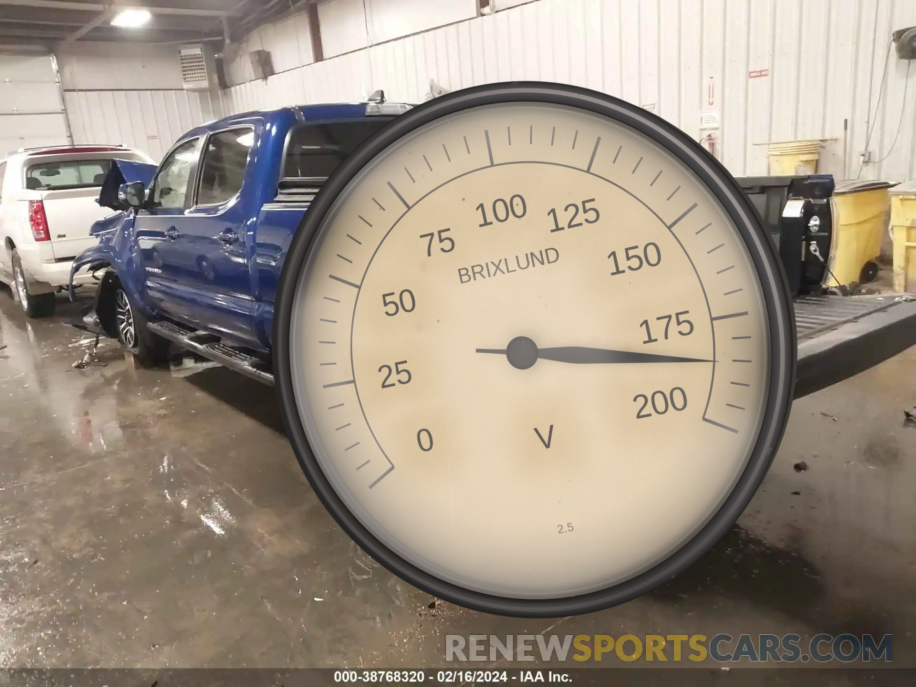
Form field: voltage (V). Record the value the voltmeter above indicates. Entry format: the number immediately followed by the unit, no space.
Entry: 185V
